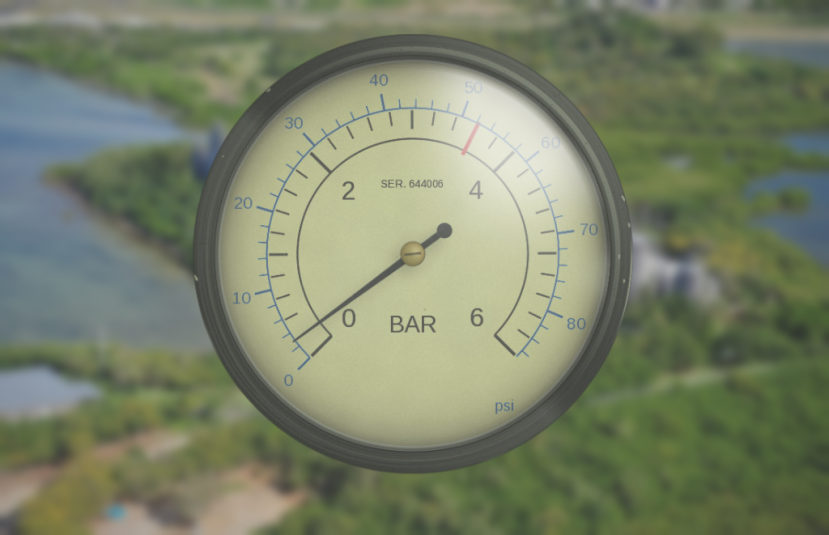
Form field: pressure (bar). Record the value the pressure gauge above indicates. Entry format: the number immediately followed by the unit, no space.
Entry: 0.2bar
